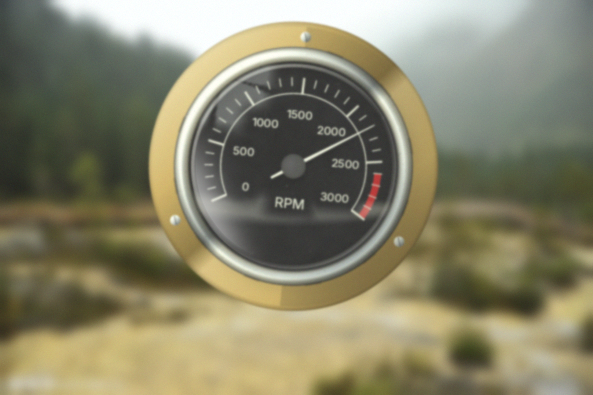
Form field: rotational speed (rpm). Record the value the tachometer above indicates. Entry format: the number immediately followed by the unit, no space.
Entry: 2200rpm
